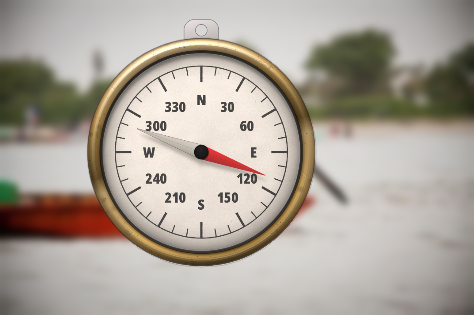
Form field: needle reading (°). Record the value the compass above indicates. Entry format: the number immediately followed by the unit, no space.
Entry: 110°
